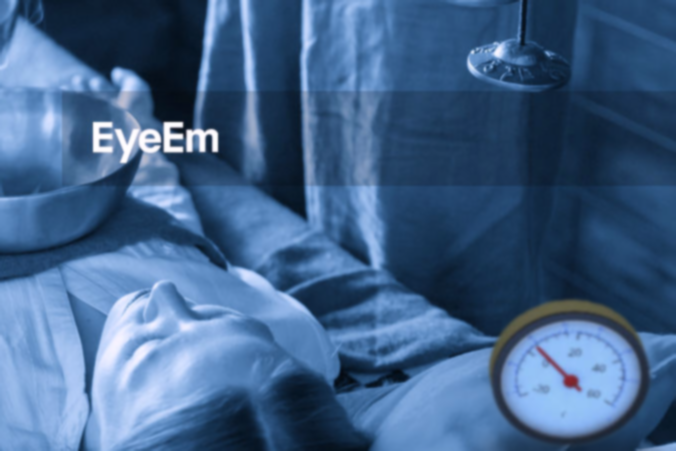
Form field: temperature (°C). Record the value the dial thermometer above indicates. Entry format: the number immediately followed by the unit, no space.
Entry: 4°C
